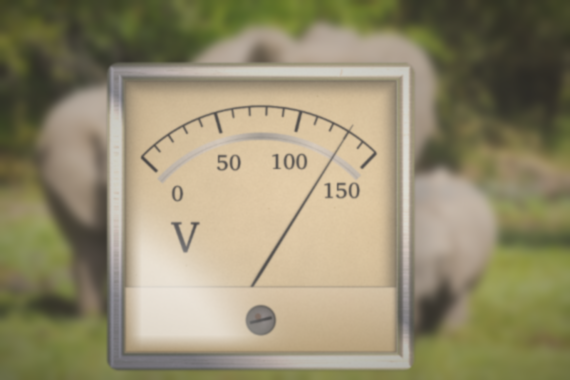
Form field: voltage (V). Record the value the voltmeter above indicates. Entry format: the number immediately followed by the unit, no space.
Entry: 130V
